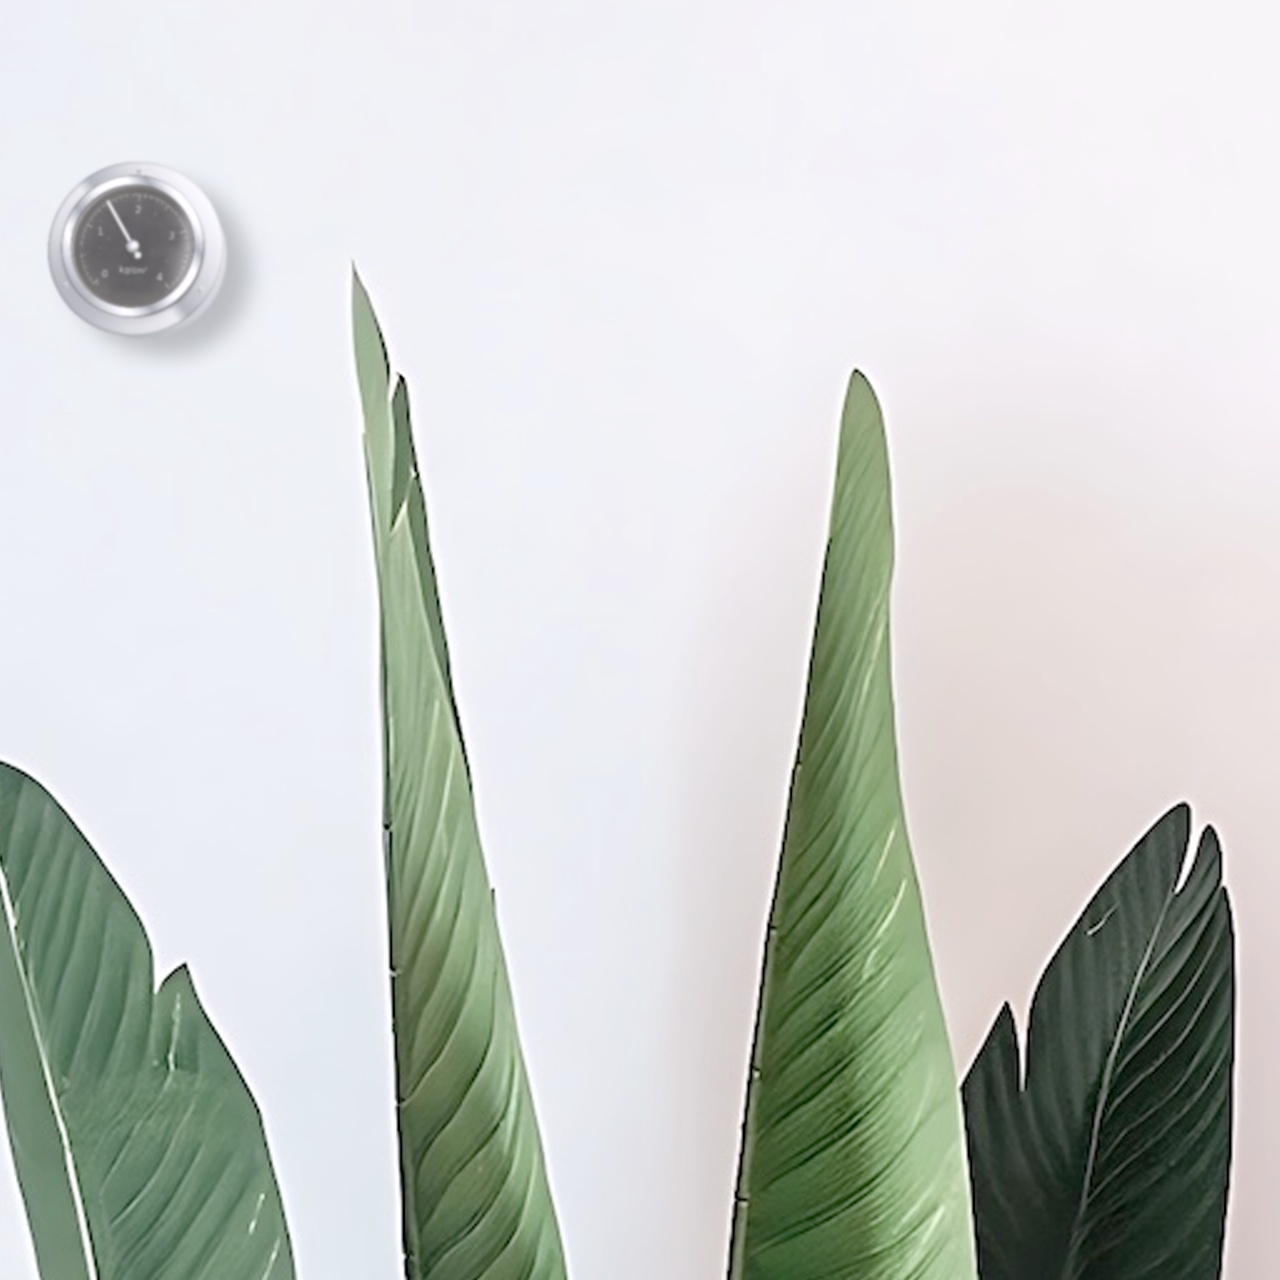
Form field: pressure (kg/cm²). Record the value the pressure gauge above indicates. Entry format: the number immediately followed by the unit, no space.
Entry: 1.5kg/cm²
